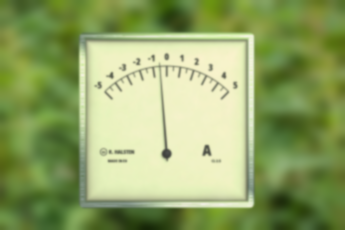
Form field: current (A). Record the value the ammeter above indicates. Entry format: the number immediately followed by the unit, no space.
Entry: -0.5A
